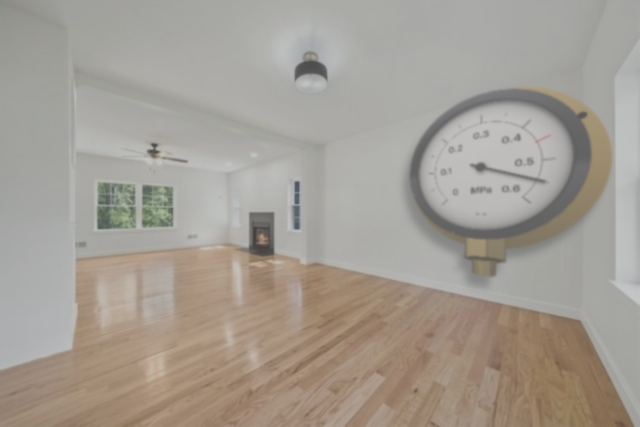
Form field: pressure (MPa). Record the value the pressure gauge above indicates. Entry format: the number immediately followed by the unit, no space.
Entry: 0.55MPa
